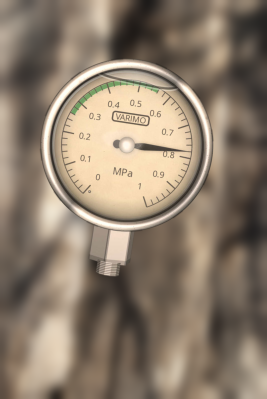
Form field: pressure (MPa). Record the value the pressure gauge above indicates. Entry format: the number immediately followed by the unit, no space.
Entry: 0.78MPa
